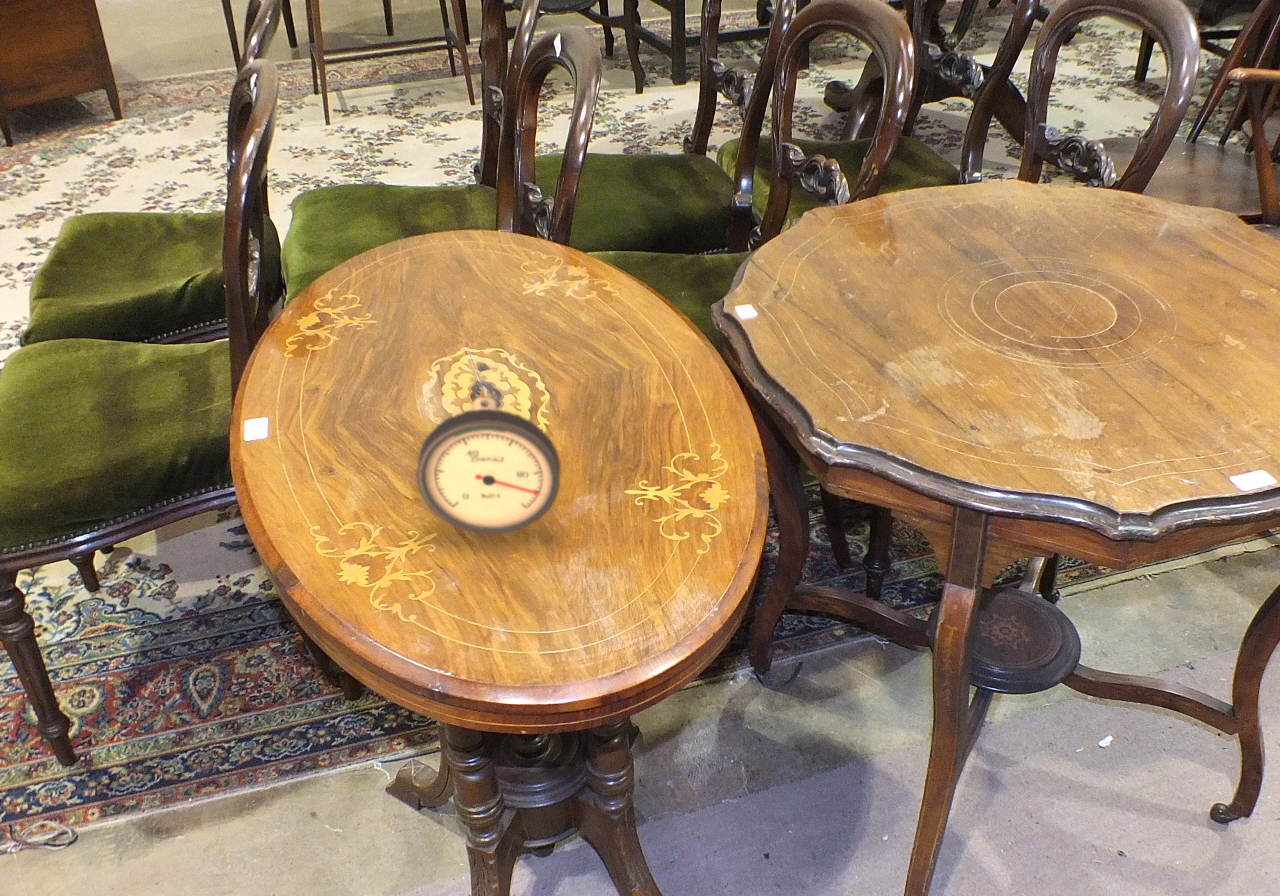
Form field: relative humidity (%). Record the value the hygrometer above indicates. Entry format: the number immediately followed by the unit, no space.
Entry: 90%
